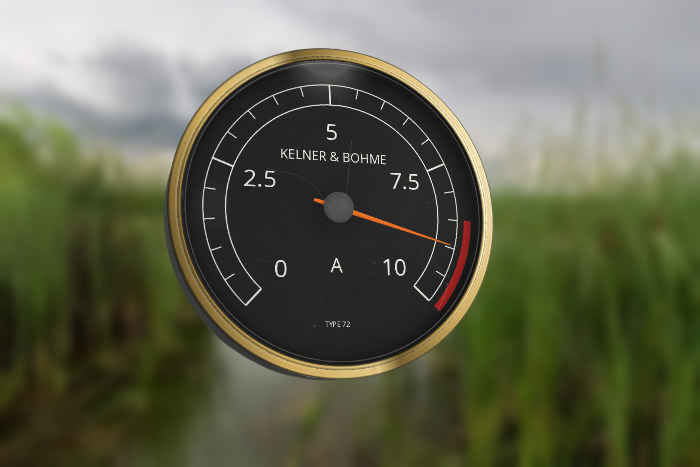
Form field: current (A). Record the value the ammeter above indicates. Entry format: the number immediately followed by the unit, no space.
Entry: 9A
